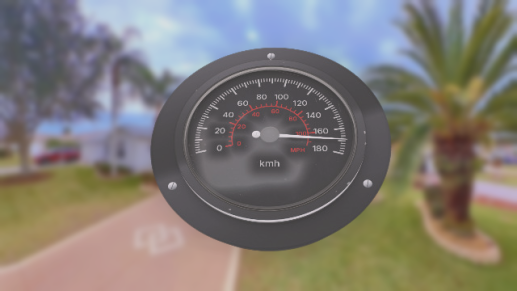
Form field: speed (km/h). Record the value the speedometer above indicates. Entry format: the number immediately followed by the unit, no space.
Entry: 170km/h
